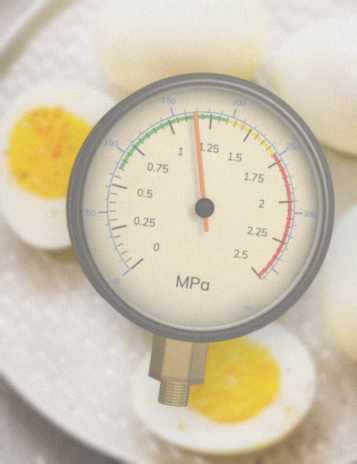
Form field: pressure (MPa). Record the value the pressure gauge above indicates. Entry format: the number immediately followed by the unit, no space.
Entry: 1.15MPa
